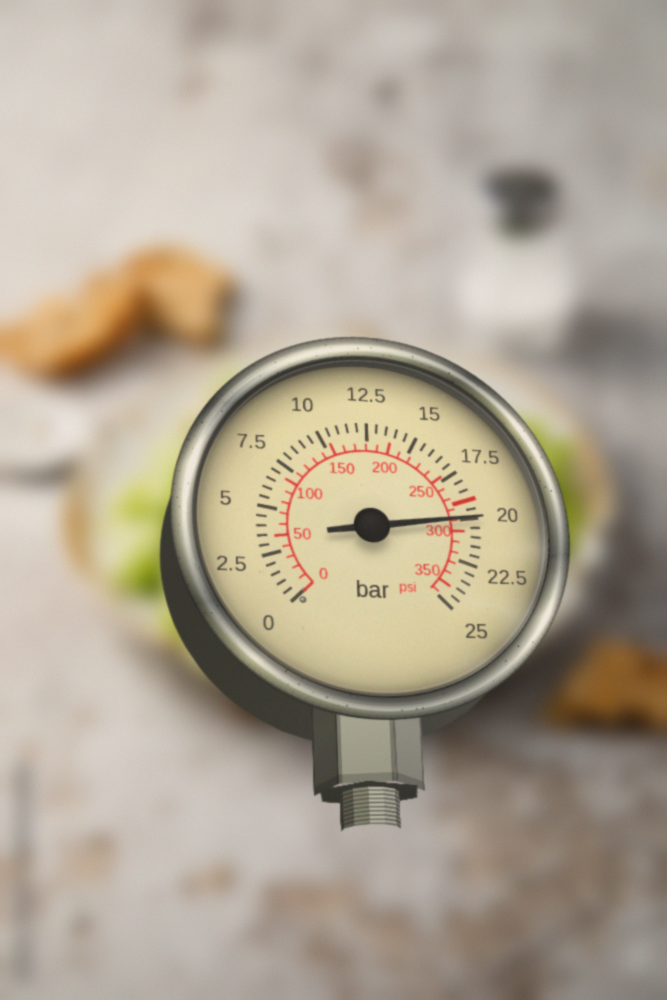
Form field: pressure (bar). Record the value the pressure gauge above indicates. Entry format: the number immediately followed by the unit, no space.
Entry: 20bar
